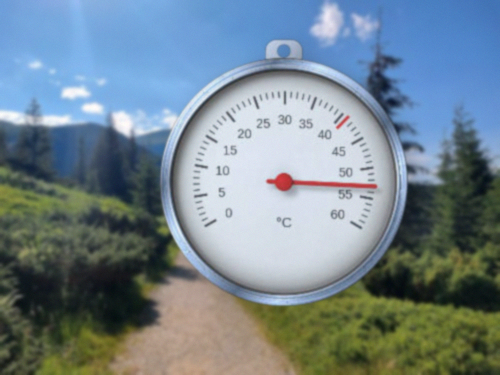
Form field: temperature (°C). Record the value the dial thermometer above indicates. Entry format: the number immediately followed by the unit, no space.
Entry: 53°C
